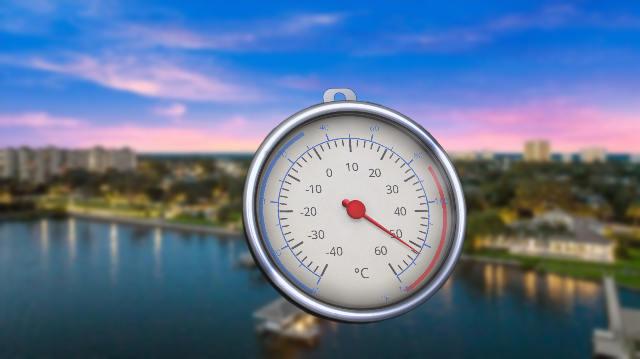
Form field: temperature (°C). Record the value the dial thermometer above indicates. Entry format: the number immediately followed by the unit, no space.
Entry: 52°C
